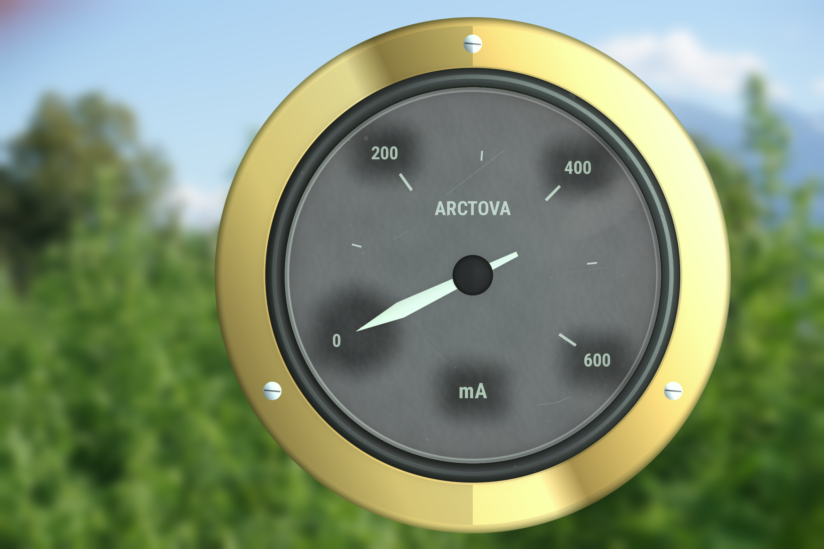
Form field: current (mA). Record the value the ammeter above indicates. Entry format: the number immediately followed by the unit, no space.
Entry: 0mA
